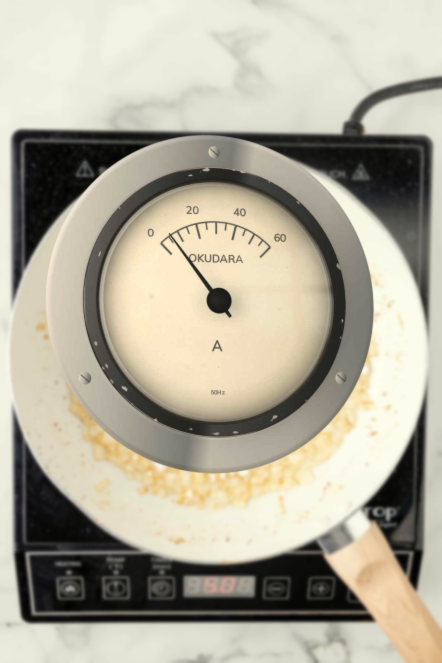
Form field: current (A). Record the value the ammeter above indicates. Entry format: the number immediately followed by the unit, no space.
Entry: 5A
